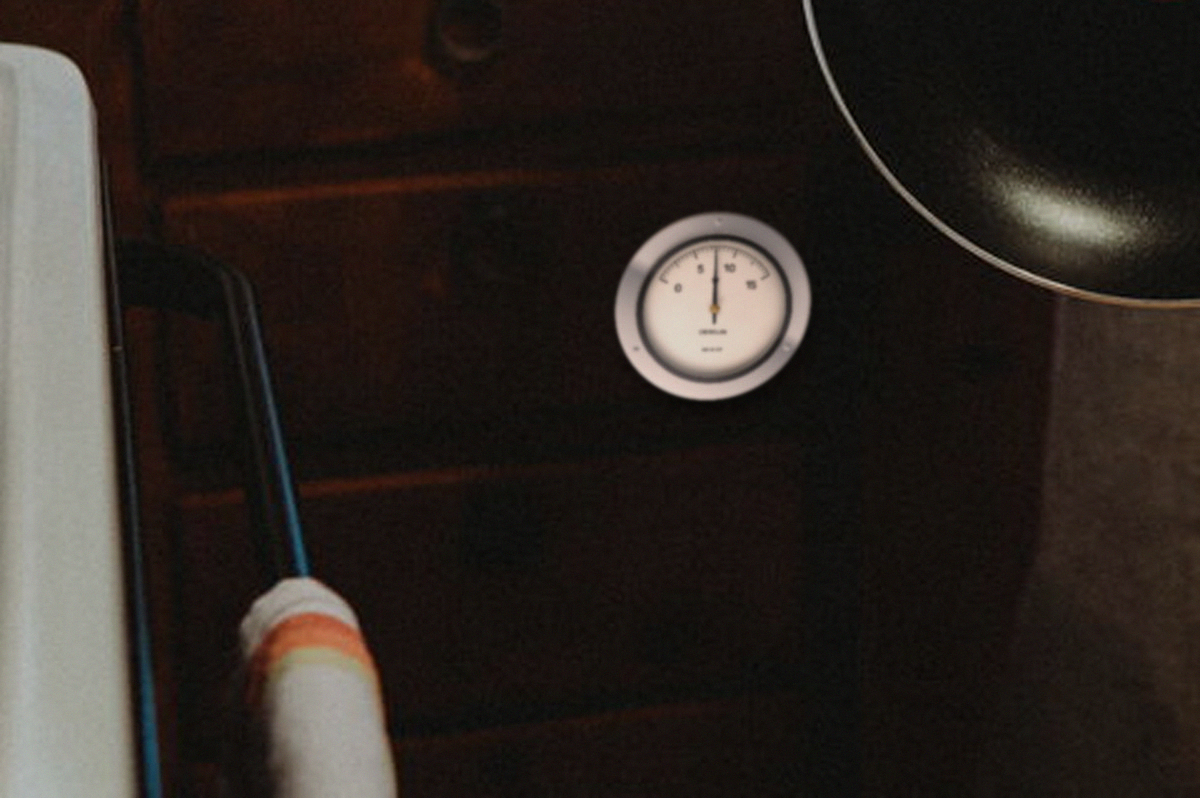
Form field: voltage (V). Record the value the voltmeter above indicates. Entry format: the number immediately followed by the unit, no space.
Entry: 7.5V
